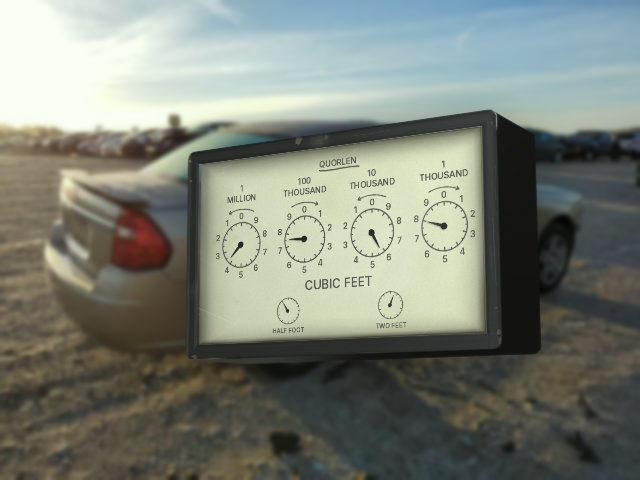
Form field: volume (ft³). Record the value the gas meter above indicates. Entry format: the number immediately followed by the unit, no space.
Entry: 375800ft³
